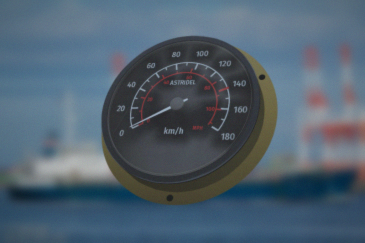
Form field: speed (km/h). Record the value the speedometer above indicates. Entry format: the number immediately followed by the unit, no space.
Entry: 0km/h
